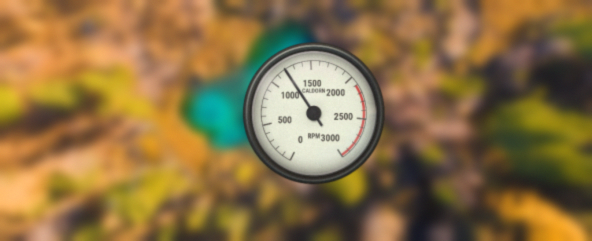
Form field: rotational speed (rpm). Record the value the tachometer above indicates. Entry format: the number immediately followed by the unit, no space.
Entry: 1200rpm
